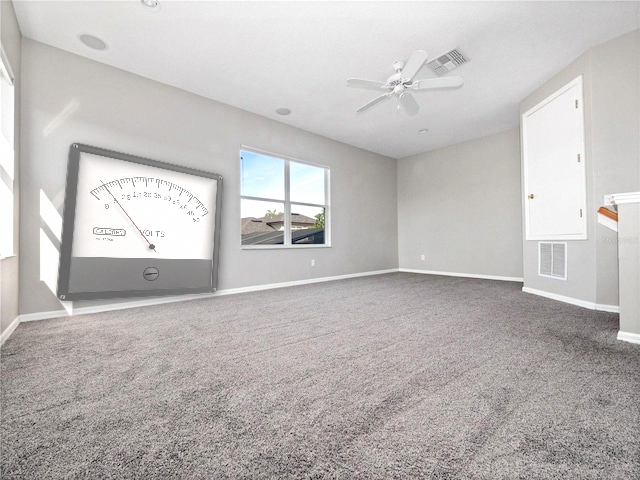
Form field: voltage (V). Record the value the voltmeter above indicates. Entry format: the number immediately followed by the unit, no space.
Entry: 5V
